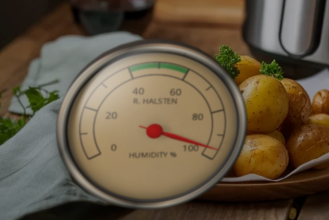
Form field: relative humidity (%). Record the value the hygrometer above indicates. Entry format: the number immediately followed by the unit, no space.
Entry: 95%
